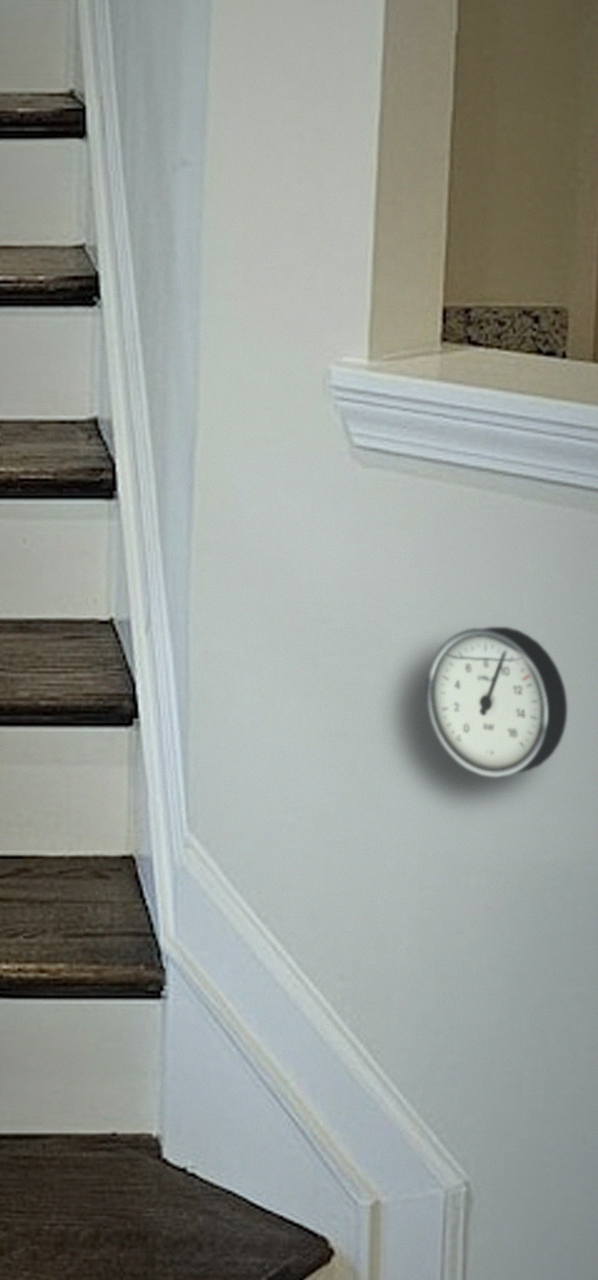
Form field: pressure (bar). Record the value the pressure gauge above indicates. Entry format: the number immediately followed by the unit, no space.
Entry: 9.5bar
